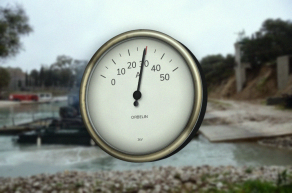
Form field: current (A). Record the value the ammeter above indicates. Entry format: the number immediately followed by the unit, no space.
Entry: 30A
